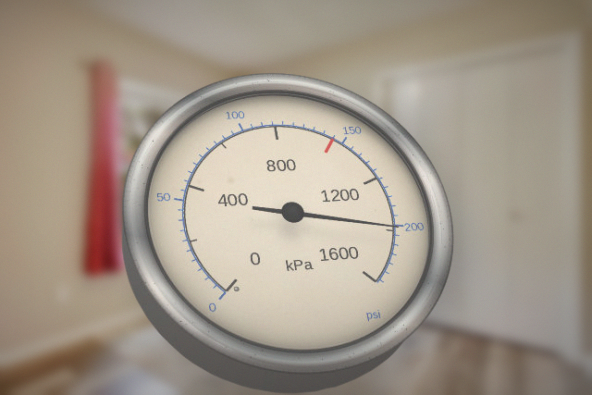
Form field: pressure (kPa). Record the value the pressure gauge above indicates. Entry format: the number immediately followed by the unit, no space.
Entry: 1400kPa
